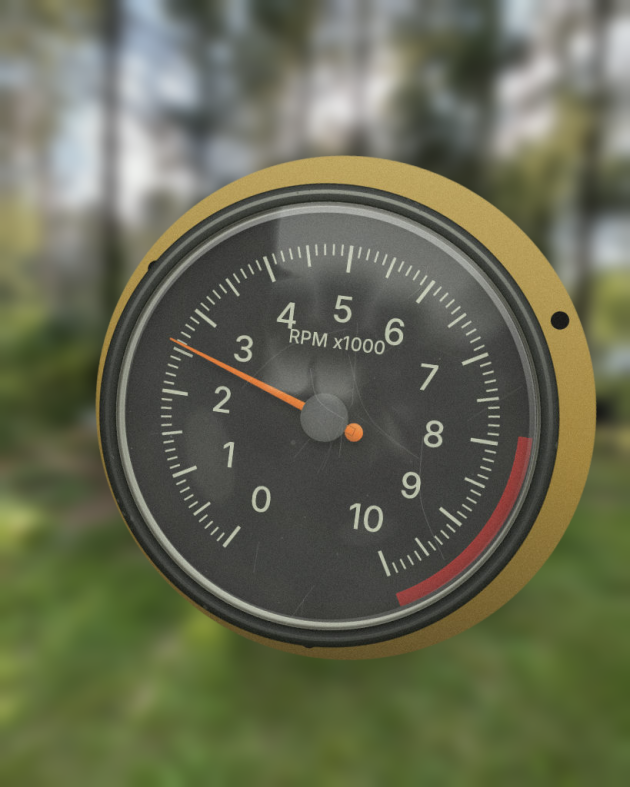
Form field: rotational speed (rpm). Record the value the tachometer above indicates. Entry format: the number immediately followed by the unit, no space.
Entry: 2600rpm
